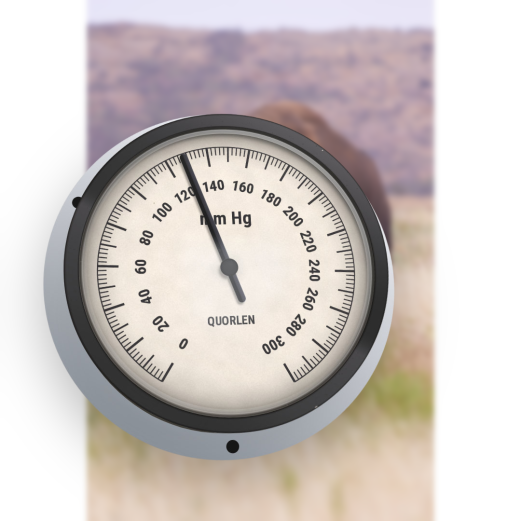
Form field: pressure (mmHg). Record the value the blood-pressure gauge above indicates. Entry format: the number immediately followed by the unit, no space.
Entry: 128mmHg
